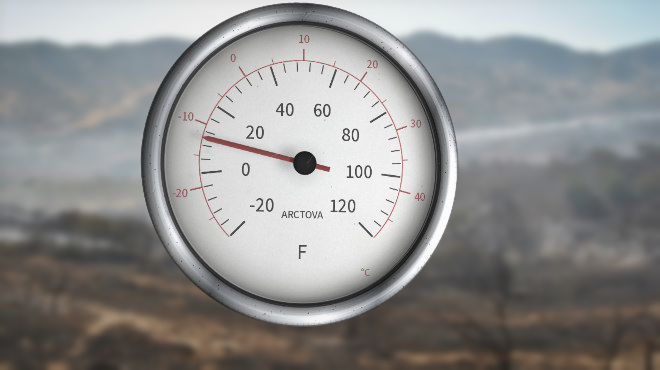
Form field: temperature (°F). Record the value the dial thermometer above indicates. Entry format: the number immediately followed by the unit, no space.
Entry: 10°F
